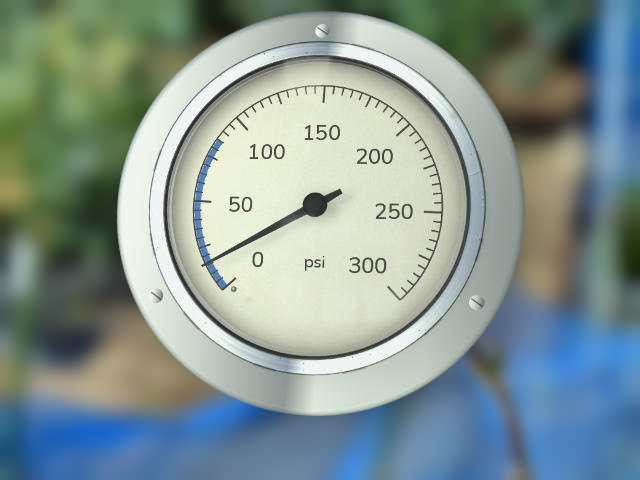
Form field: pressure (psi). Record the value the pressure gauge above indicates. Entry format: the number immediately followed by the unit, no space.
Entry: 15psi
